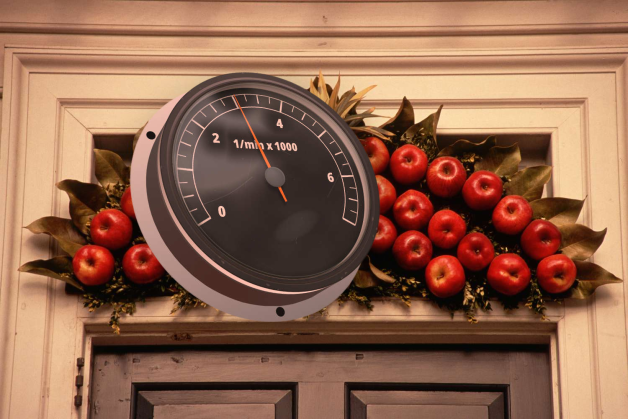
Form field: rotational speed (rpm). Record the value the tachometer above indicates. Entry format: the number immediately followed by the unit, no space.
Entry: 3000rpm
